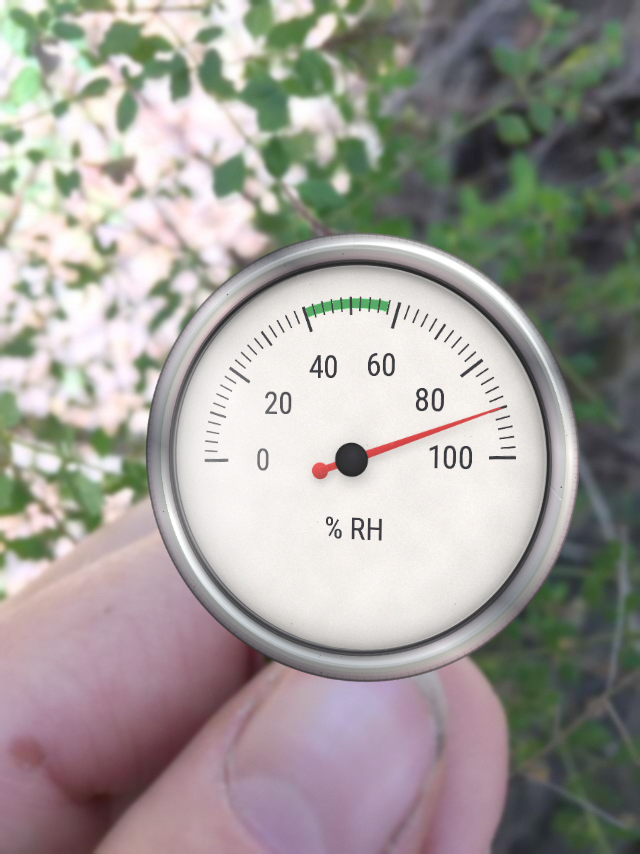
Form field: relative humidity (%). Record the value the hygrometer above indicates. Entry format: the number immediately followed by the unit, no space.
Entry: 90%
